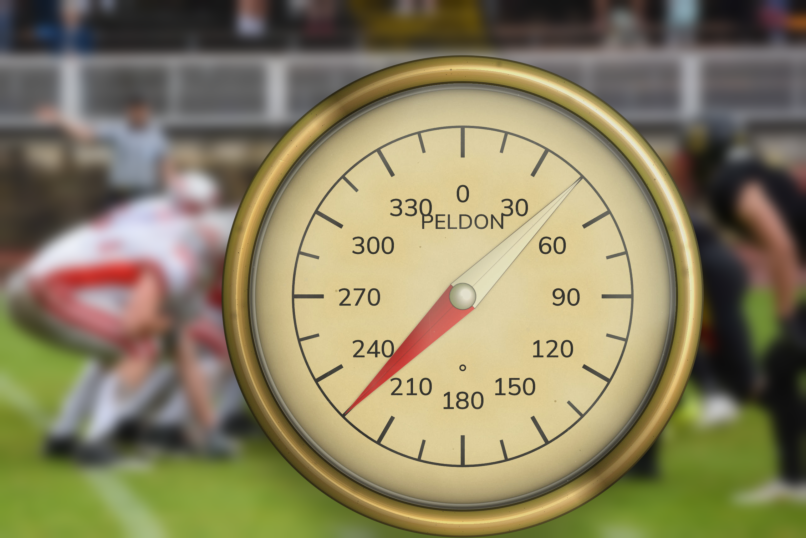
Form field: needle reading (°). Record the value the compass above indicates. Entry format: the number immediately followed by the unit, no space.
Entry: 225°
